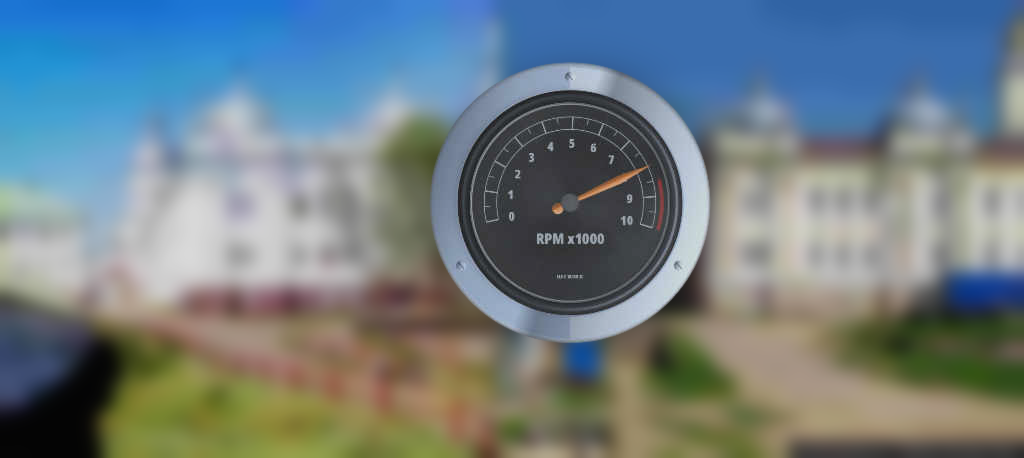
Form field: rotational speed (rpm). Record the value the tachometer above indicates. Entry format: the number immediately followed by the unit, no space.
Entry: 8000rpm
